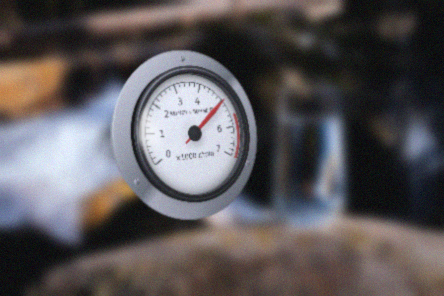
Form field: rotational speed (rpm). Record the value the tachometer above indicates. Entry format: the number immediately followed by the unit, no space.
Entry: 5000rpm
